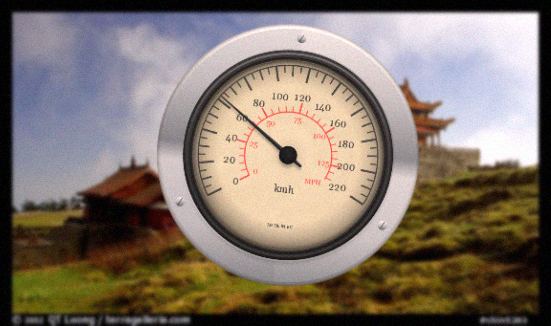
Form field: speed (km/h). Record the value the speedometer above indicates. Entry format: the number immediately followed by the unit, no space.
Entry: 62.5km/h
